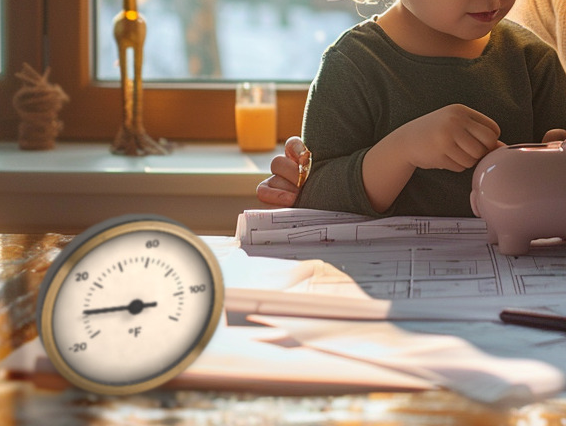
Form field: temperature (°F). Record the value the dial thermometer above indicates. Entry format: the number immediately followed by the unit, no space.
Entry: 0°F
